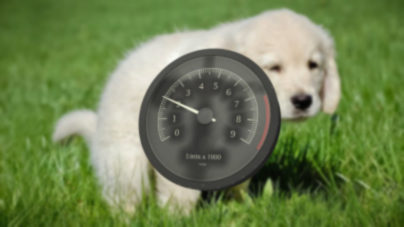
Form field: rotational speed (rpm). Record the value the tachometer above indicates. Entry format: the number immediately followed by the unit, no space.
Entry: 2000rpm
